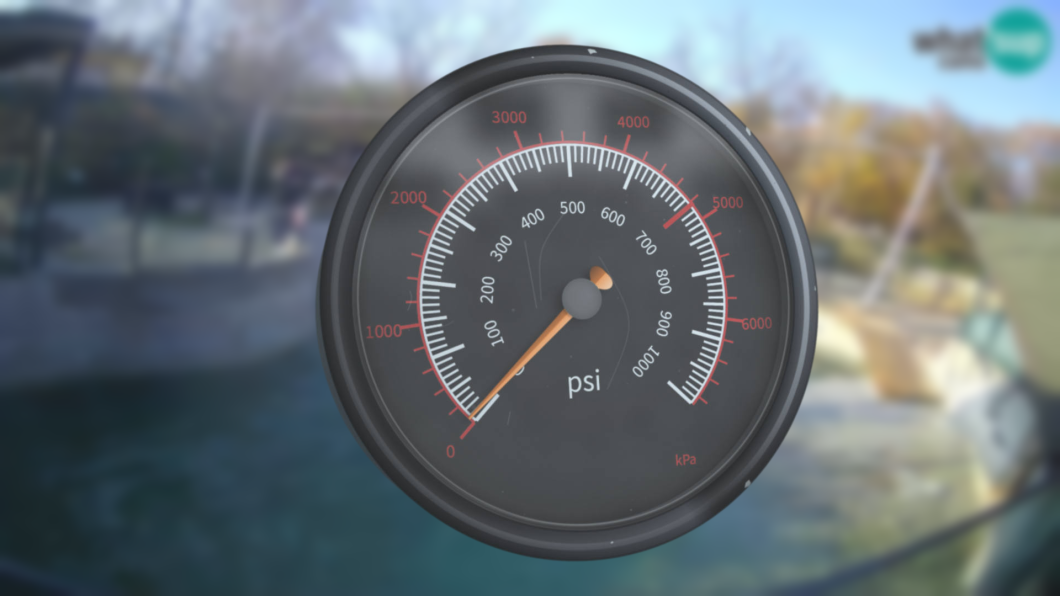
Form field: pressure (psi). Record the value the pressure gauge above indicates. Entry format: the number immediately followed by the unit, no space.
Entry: 10psi
